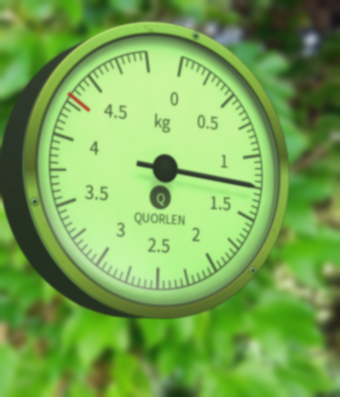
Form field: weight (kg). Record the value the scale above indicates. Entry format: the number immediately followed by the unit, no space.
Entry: 1.25kg
